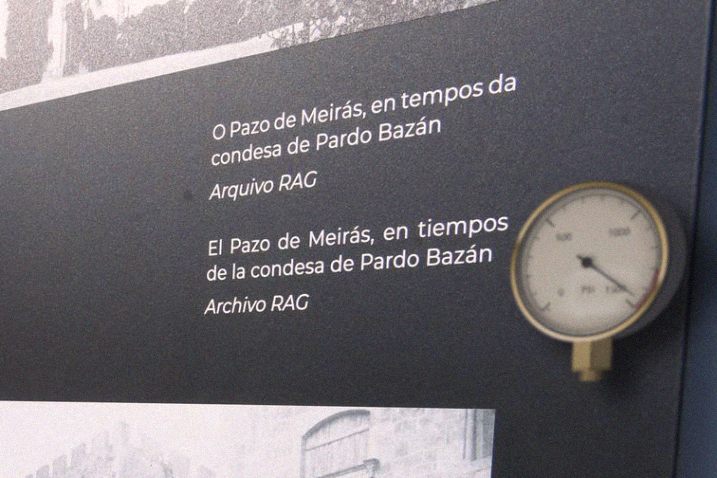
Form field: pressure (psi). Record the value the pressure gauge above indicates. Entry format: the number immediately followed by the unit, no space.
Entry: 1450psi
